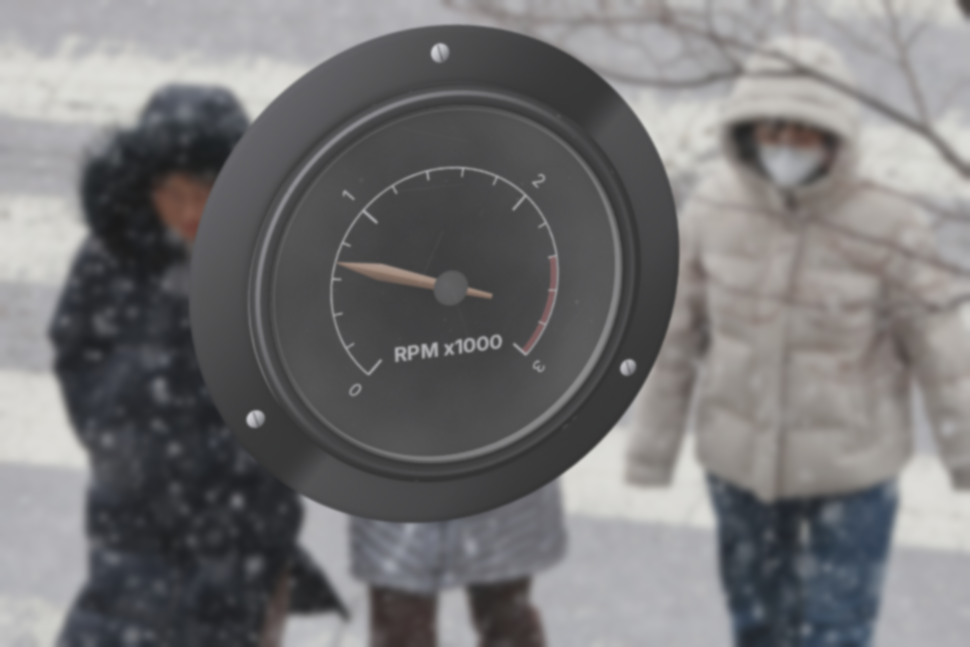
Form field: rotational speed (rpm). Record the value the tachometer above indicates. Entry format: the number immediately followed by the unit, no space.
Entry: 700rpm
